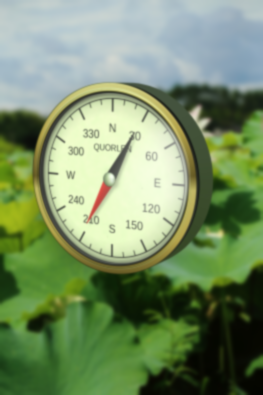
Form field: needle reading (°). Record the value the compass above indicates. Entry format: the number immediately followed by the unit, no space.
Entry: 210°
